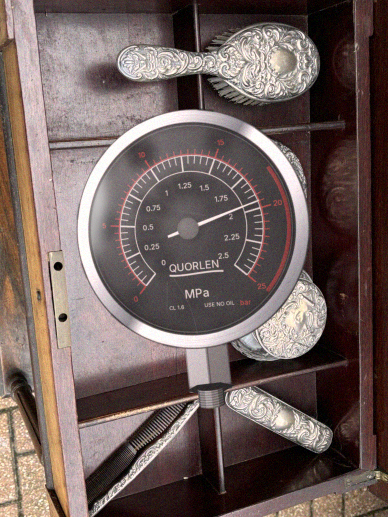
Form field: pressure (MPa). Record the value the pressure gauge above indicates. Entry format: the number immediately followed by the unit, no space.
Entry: 1.95MPa
